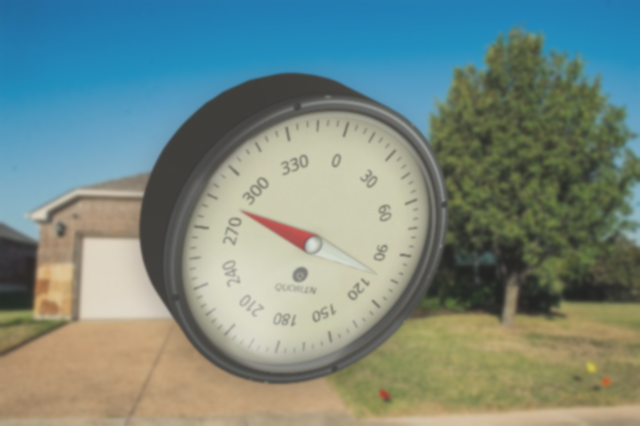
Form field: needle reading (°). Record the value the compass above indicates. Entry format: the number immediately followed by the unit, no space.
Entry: 285°
